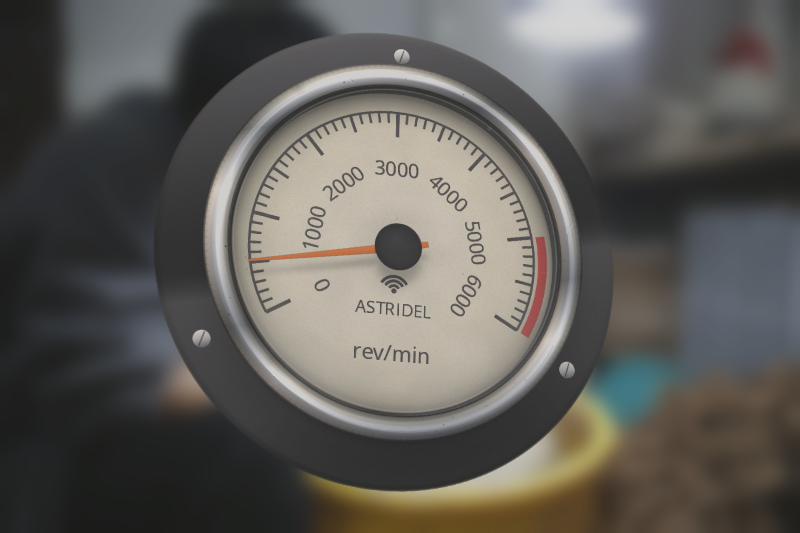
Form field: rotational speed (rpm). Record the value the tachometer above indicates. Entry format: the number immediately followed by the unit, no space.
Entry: 500rpm
